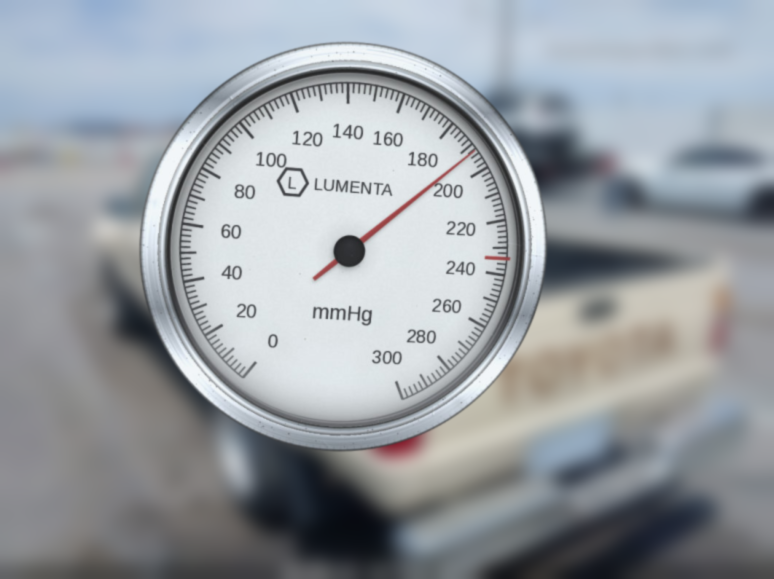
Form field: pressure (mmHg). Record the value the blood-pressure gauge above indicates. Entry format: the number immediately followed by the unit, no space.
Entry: 192mmHg
